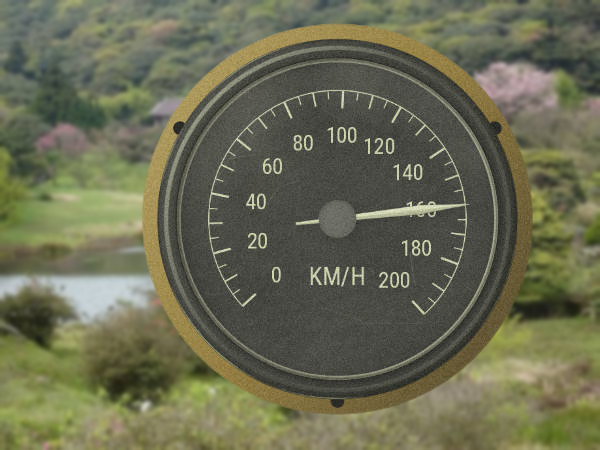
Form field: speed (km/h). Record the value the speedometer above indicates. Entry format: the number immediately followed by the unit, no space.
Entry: 160km/h
